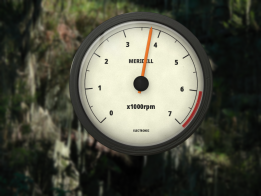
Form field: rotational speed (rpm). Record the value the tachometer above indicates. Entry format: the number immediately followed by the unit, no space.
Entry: 3750rpm
